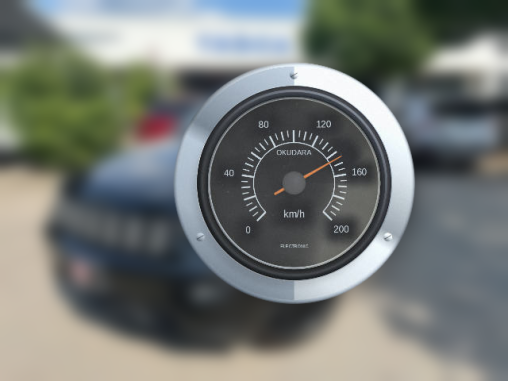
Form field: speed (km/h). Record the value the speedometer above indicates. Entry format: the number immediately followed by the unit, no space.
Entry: 145km/h
